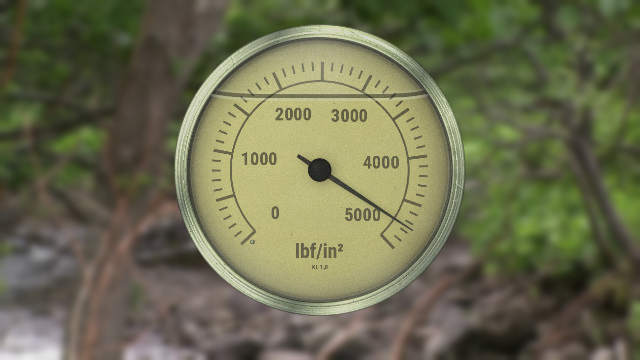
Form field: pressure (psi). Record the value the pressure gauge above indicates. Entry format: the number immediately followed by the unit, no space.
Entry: 4750psi
